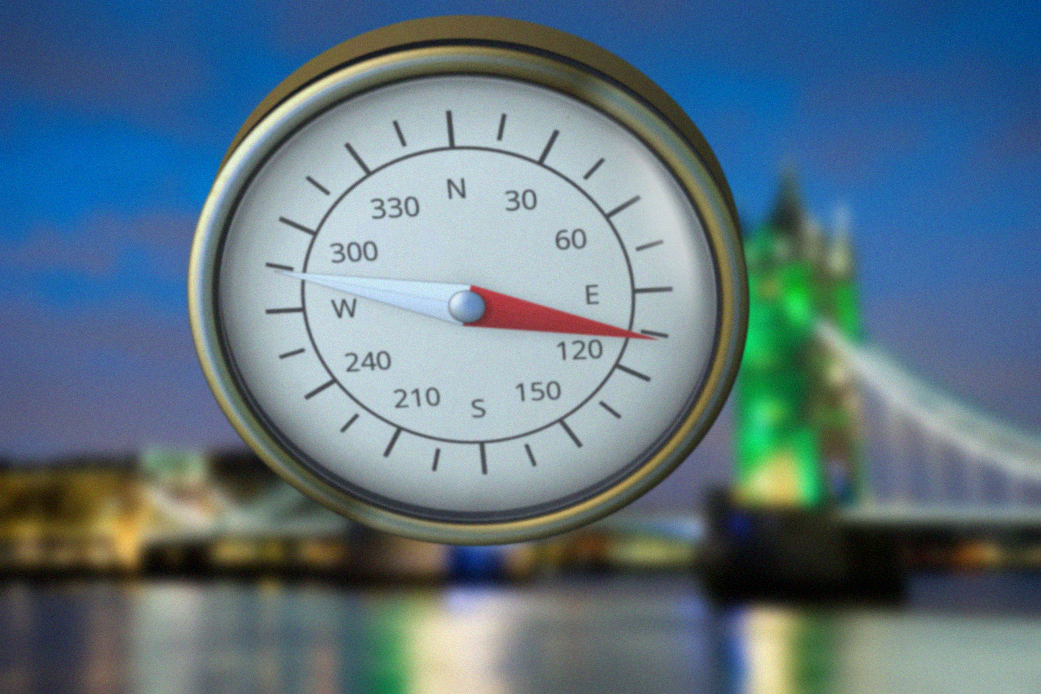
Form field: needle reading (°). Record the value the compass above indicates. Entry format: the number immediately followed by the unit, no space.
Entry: 105°
